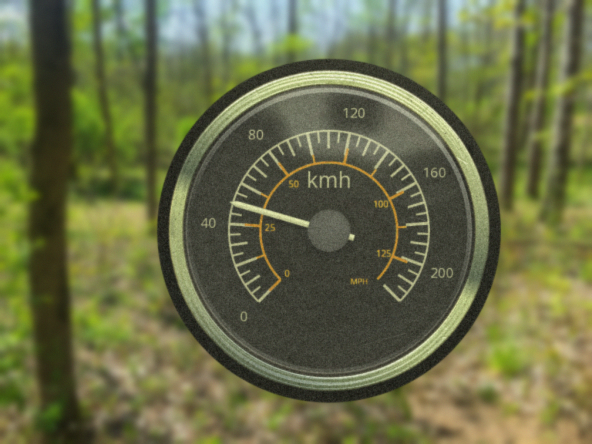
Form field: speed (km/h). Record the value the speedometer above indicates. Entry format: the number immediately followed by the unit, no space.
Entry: 50km/h
